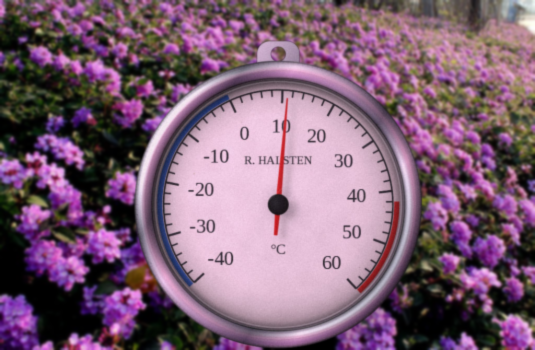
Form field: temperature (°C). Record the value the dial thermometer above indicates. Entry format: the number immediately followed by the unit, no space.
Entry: 11°C
